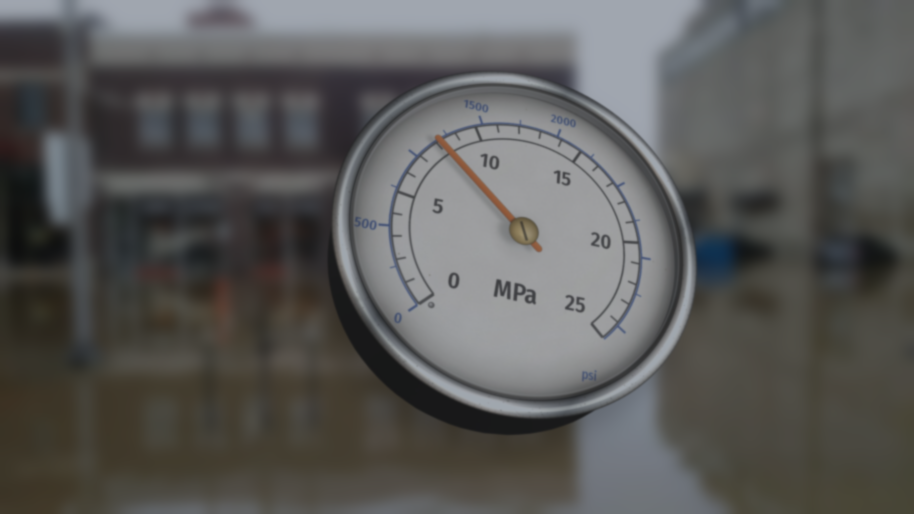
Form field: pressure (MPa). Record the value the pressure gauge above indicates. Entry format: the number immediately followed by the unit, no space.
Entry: 8MPa
